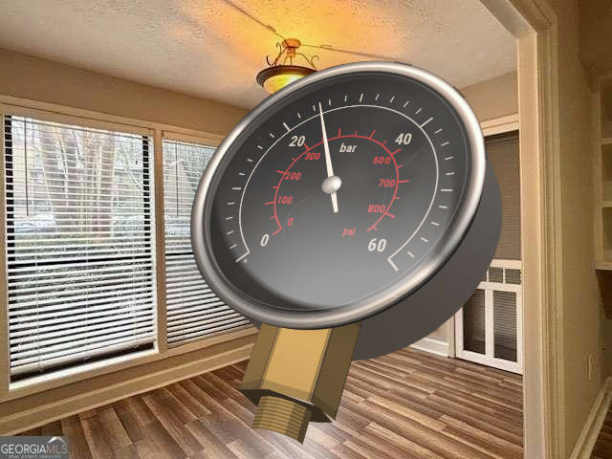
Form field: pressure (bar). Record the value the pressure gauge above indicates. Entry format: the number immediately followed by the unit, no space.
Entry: 25bar
